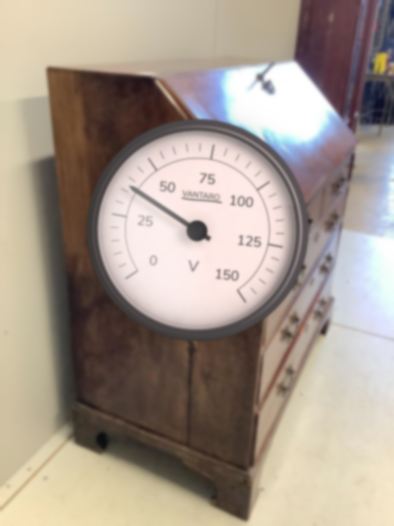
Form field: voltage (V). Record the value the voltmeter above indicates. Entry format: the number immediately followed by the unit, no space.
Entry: 37.5V
